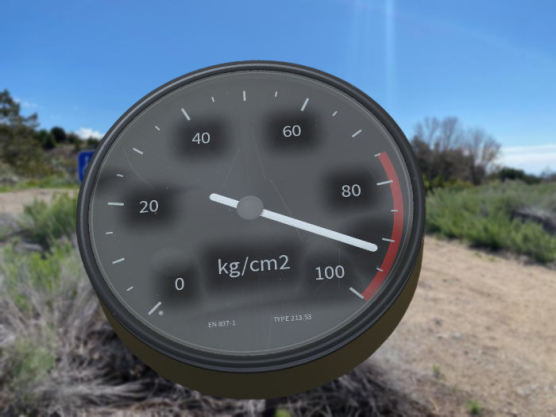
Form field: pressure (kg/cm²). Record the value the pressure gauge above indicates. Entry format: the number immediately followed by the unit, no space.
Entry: 92.5kg/cm²
